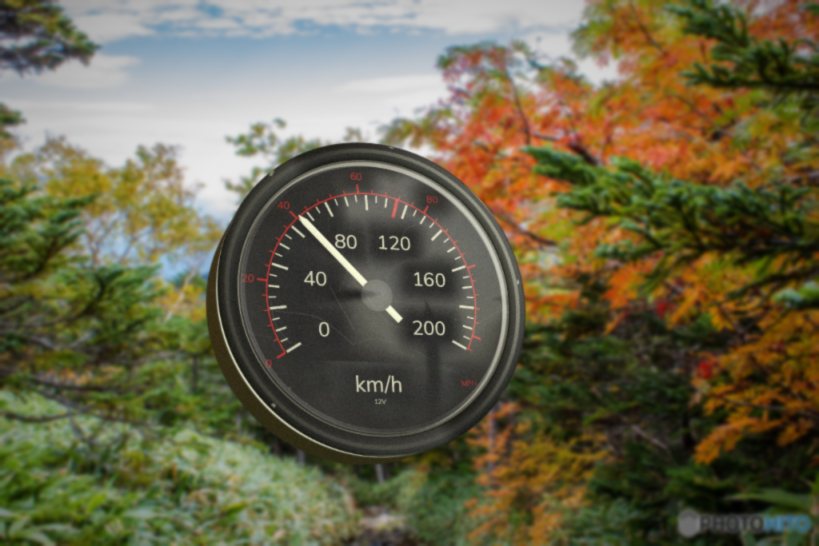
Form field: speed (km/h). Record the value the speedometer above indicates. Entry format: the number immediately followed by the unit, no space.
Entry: 65km/h
